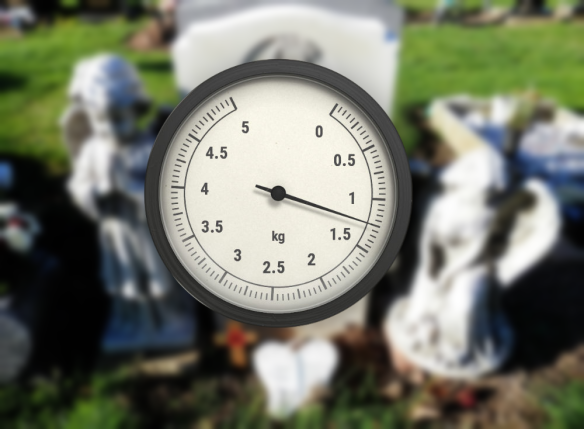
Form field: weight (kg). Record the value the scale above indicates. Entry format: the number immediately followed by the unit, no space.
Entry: 1.25kg
